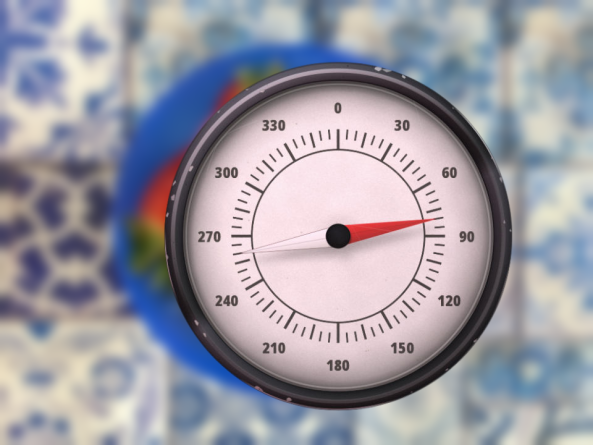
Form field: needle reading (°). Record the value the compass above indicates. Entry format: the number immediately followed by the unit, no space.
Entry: 80°
